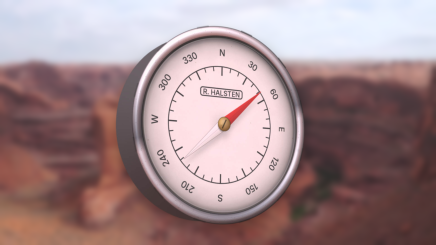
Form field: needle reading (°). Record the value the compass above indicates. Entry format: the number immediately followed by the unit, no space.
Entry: 50°
